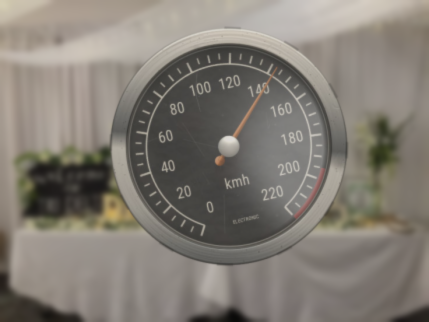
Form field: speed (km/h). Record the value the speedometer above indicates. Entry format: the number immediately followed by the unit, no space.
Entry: 142.5km/h
